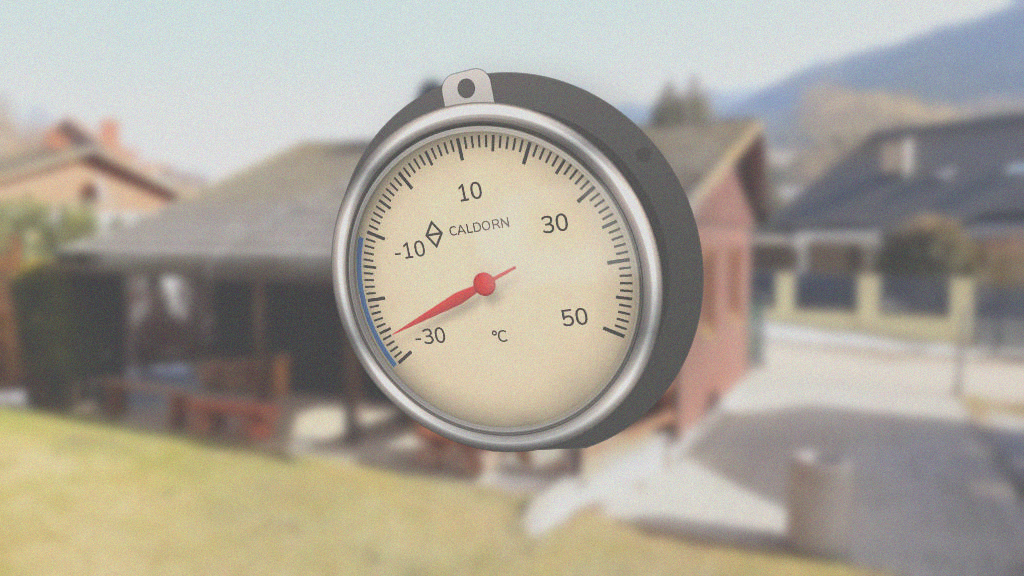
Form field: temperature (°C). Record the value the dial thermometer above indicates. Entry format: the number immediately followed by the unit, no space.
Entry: -26°C
